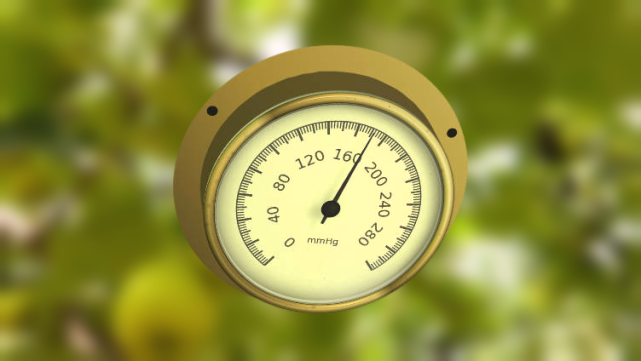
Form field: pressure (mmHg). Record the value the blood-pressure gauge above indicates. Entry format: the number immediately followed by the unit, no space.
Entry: 170mmHg
